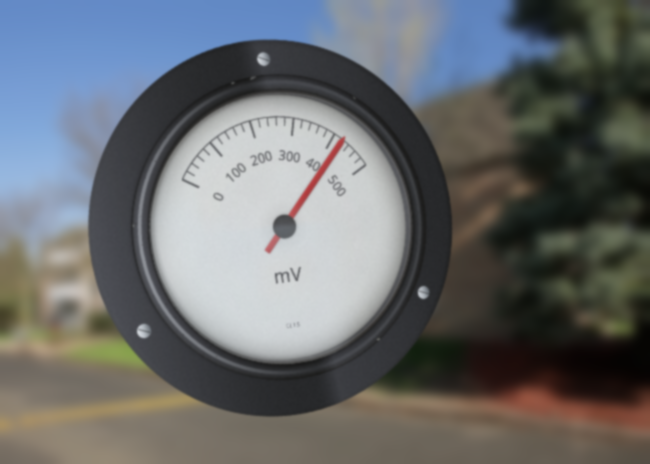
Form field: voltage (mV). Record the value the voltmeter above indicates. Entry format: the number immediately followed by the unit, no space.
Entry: 420mV
